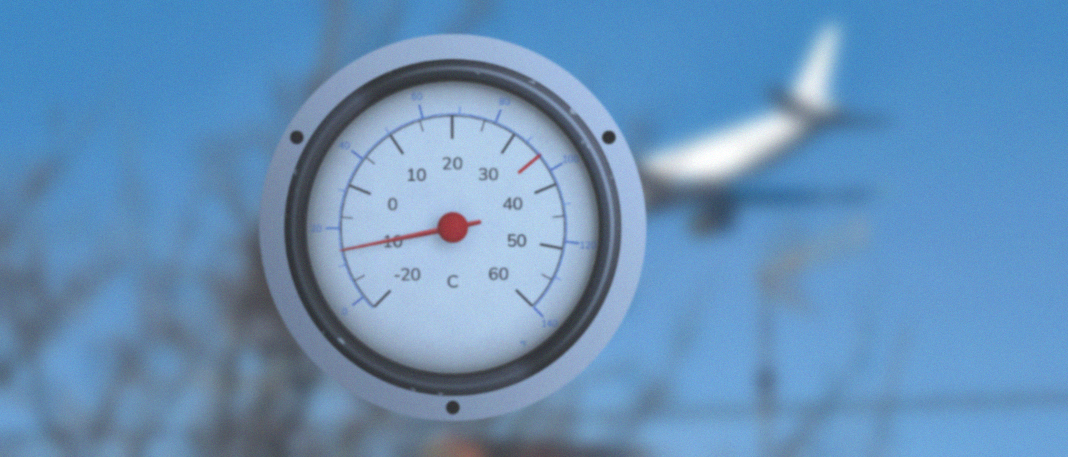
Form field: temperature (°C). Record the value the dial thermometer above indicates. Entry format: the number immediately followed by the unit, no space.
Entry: -10°C
